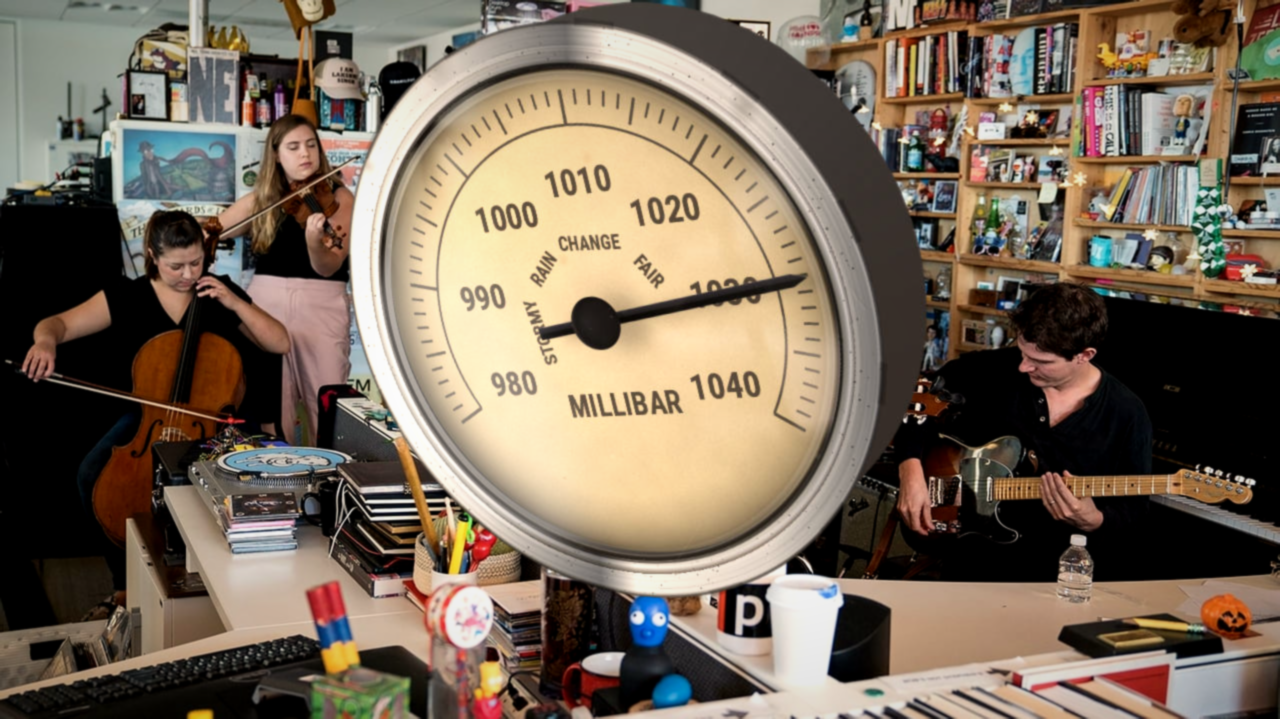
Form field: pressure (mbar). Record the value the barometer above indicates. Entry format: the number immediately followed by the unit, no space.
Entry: 1030mbar
